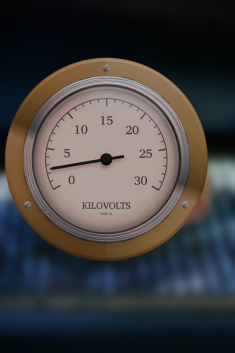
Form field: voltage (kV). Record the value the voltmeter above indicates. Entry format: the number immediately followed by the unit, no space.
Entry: 2.5kV
